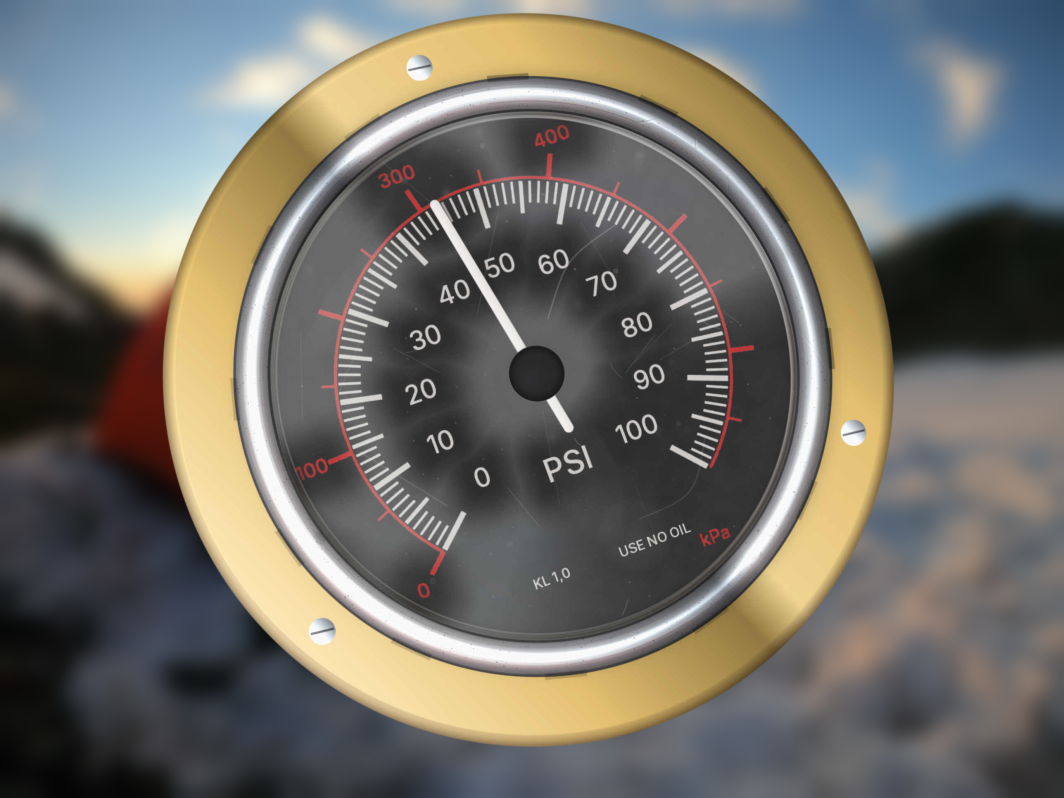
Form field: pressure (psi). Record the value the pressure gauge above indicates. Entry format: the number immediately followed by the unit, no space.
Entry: 45psi
